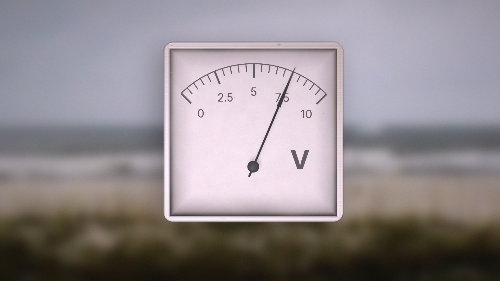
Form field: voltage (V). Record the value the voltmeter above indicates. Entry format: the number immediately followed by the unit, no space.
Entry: 7.5V
